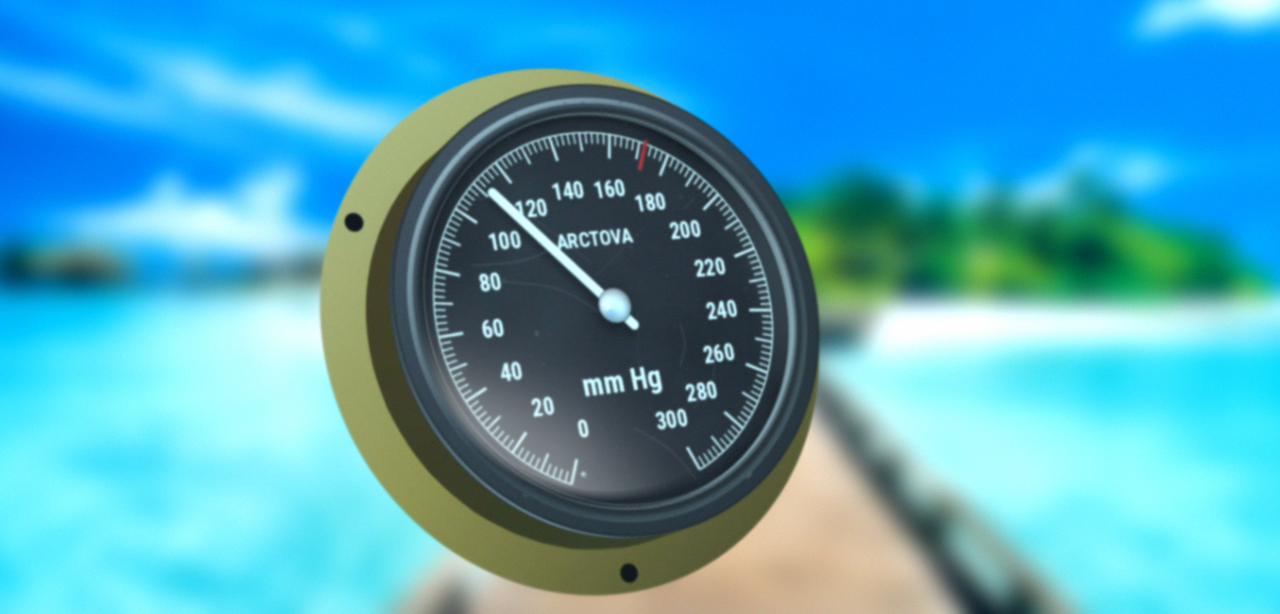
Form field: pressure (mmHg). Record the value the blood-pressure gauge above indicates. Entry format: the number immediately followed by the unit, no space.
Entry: 110mmHg
